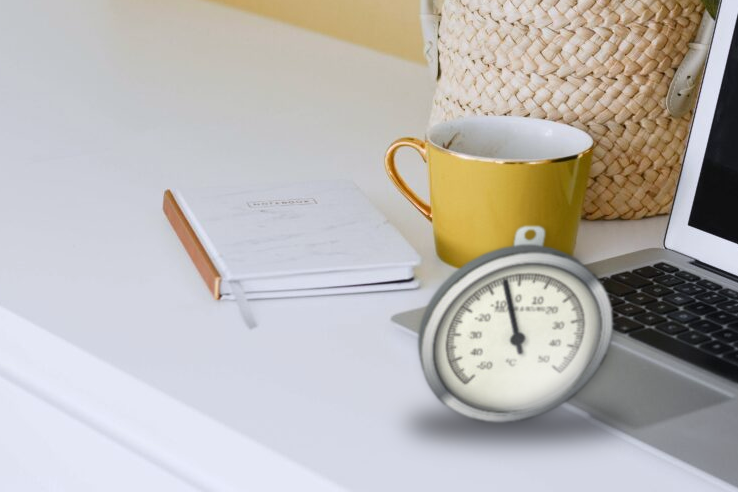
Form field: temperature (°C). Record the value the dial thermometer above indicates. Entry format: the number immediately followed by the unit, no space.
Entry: -5°C
